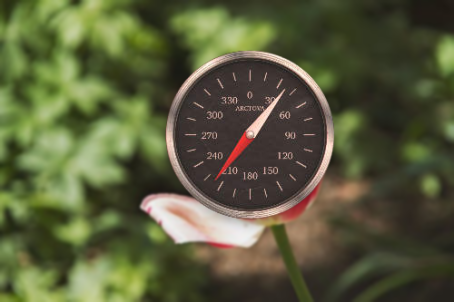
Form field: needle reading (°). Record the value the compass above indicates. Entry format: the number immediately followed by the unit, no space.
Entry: 217.5°
